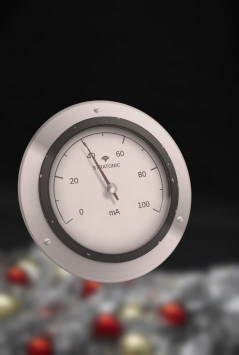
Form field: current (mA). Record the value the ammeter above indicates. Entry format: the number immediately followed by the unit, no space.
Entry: 40mA
